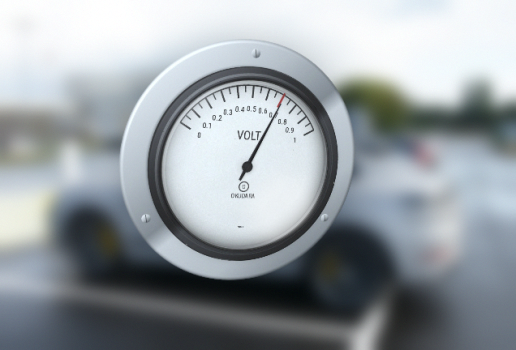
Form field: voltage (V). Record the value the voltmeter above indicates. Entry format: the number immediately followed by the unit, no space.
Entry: 0.7V
